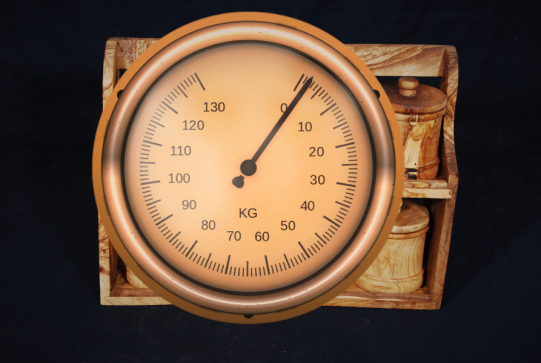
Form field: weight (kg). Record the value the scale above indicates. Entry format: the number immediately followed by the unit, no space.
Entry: 2kg
